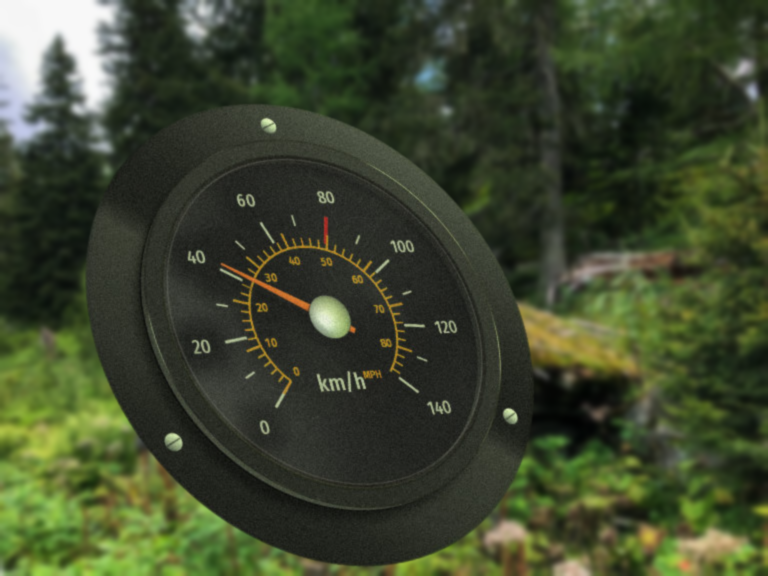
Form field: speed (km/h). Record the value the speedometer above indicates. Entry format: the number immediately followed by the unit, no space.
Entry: 40km/h
